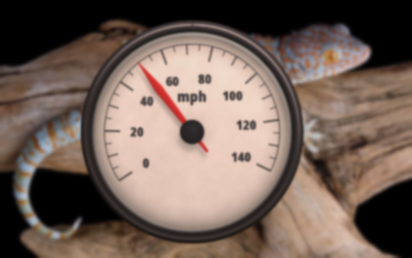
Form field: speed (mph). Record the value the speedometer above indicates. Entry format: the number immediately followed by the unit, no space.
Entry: 50mph
